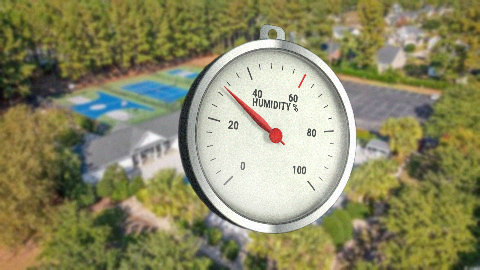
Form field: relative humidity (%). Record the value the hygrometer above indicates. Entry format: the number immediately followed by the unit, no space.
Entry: 30%
